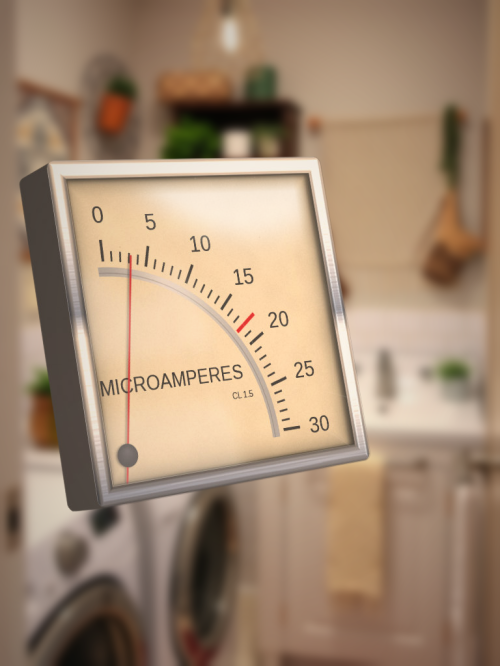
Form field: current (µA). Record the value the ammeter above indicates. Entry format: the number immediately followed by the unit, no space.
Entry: 3µA
